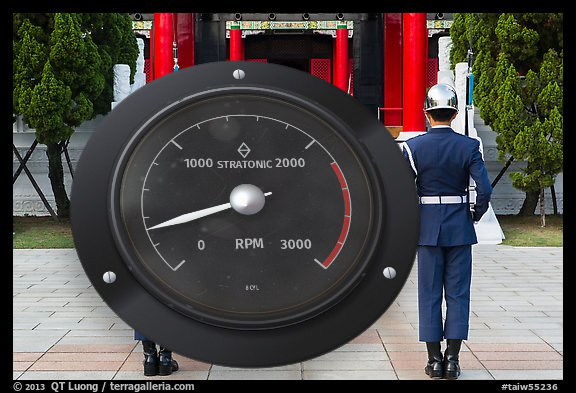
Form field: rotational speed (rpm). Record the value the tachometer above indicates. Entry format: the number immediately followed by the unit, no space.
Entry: 300rpm
